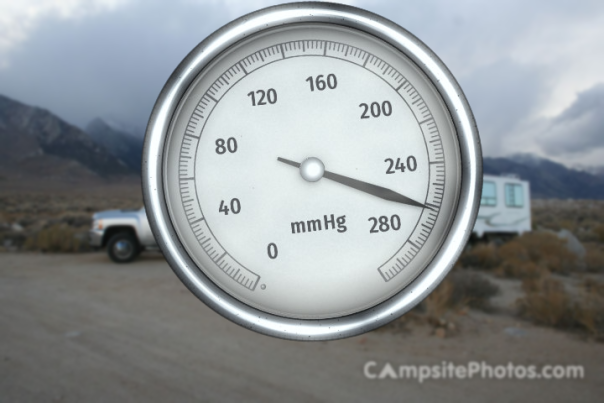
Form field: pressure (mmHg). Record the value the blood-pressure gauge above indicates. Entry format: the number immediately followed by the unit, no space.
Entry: 262mmHg
